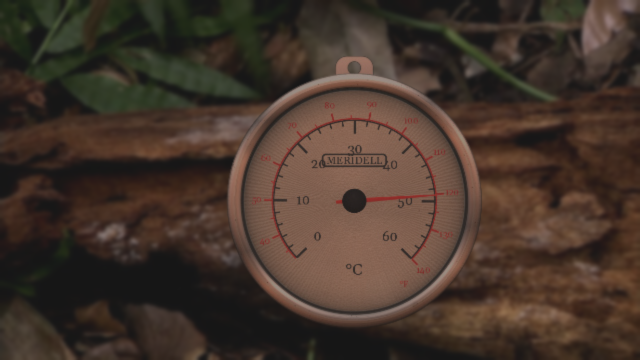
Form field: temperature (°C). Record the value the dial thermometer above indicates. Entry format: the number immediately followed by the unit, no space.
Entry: 49°C
